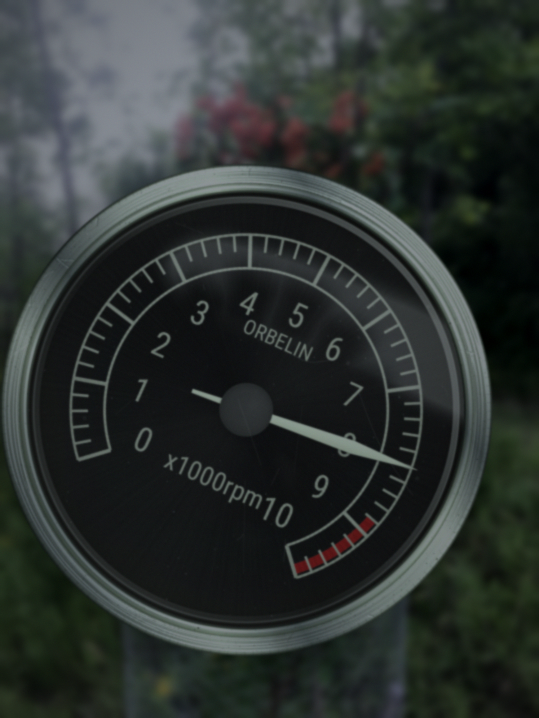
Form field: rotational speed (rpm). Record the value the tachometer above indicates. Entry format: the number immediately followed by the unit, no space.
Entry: 8000rpm
